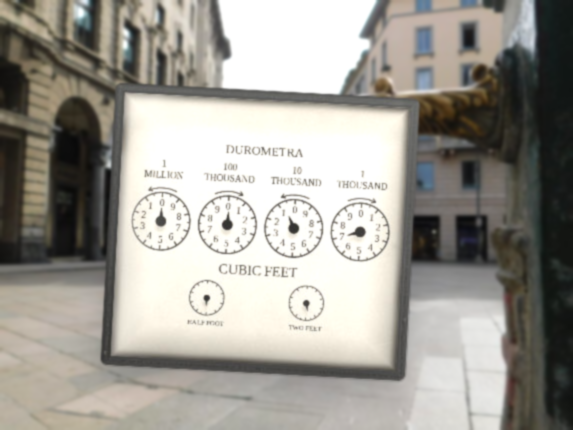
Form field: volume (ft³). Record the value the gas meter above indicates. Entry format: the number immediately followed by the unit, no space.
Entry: 700ft³
